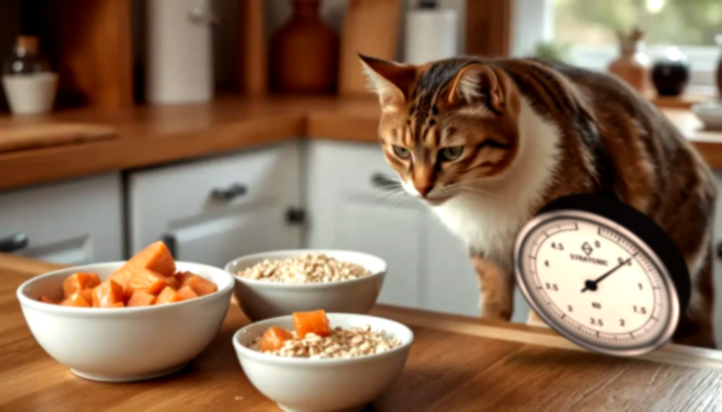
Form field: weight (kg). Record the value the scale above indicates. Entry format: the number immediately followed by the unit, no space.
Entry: 0.5kg
